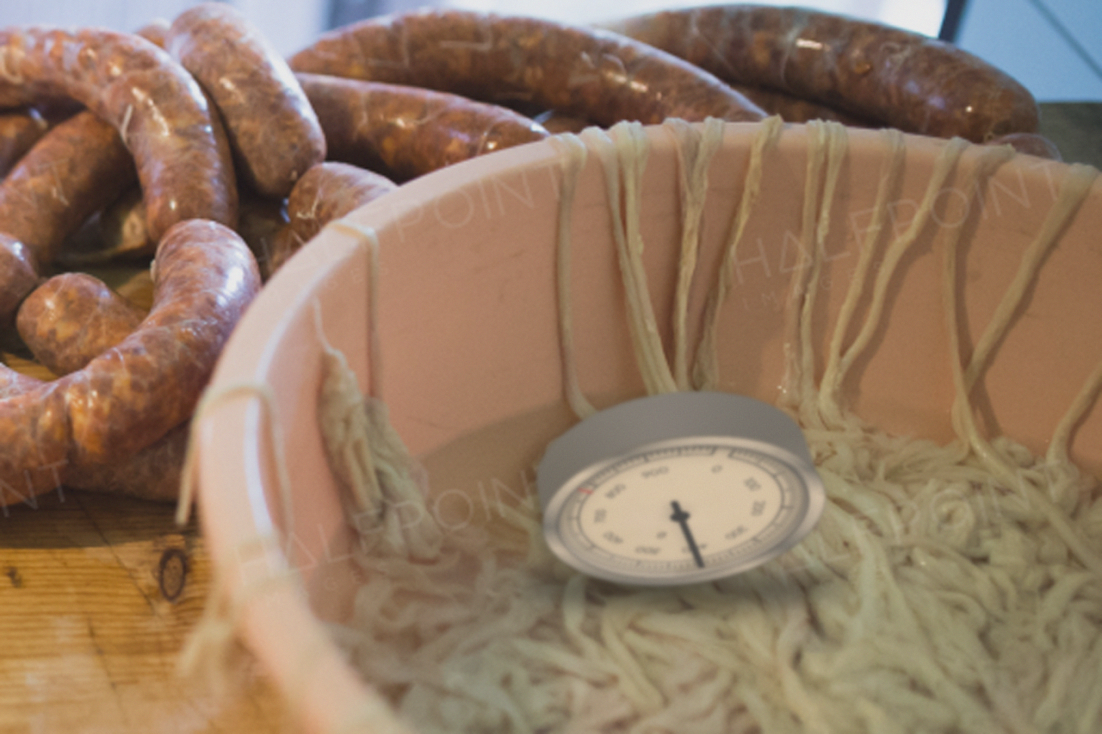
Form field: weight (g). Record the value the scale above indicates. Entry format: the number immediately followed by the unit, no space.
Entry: 400g
